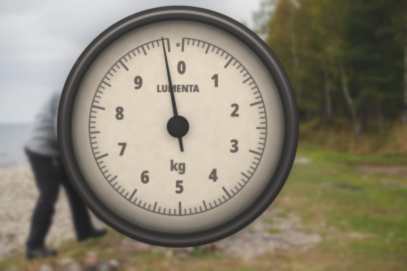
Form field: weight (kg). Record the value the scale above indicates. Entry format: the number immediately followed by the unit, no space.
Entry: 9.9kg
